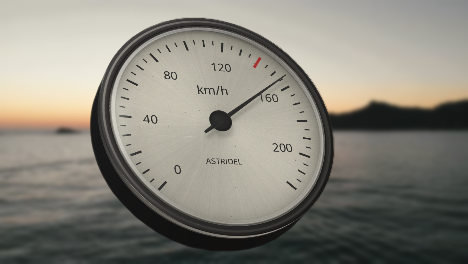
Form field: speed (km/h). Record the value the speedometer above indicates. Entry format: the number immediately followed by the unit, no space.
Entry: 155km/h
